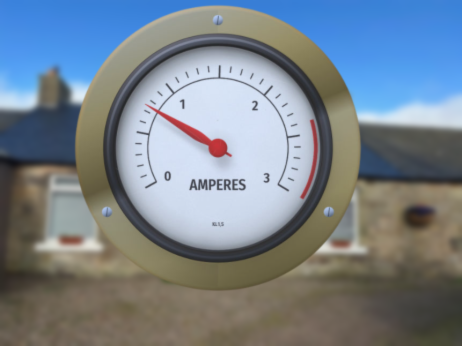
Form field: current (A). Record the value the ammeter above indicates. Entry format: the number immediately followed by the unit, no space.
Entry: 0.75A
